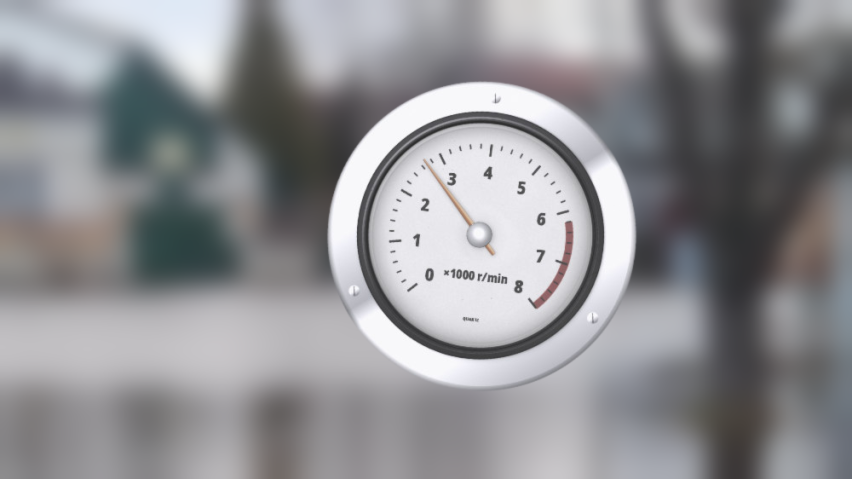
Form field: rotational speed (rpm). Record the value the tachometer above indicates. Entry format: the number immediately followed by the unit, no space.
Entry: 2700rpm
